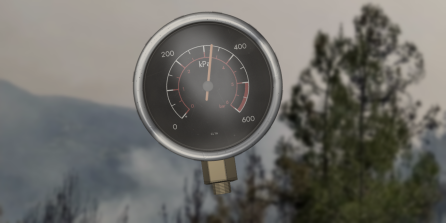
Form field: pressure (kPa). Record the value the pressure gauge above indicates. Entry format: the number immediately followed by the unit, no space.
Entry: 325kPa
